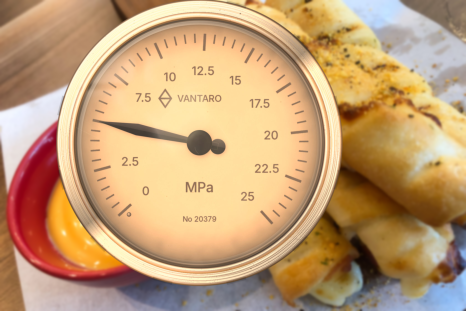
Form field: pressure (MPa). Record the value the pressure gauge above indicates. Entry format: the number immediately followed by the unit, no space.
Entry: 5MPa
